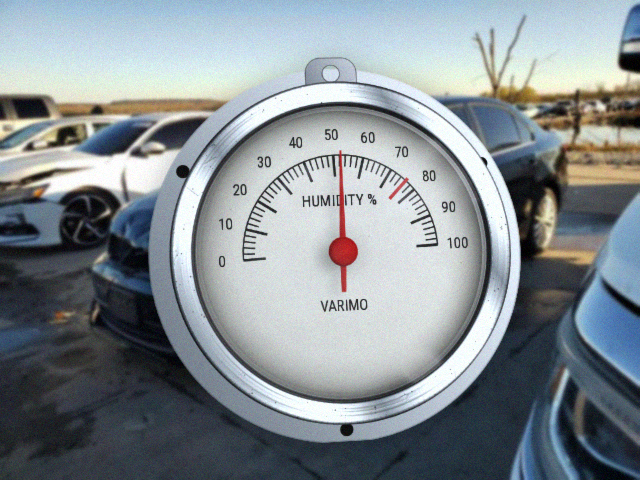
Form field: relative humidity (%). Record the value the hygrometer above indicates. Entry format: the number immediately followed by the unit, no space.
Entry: 52%
